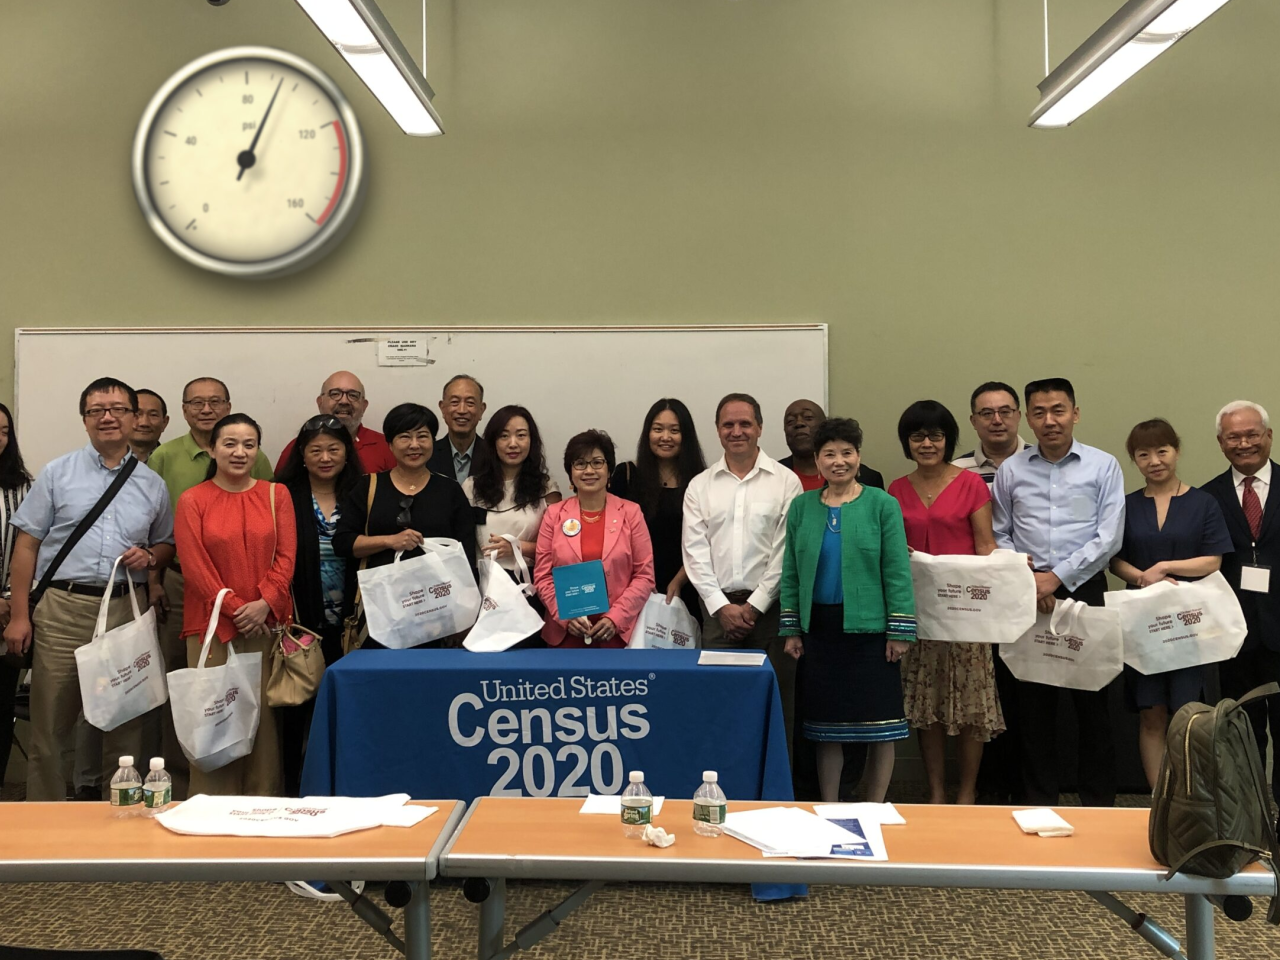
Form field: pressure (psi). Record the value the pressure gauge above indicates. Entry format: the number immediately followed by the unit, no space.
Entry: 95psi
